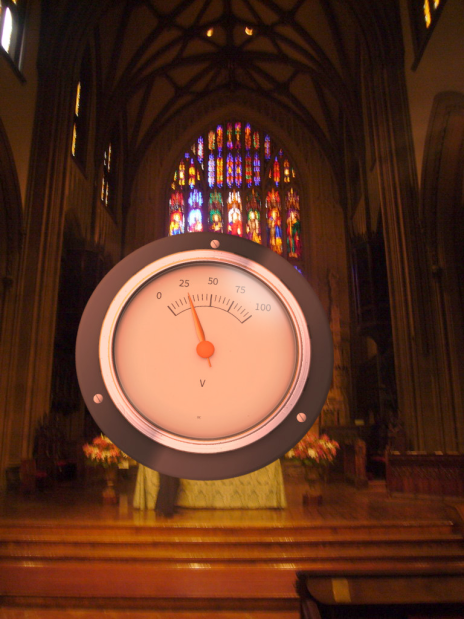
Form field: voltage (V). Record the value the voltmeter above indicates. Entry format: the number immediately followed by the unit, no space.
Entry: 25V
